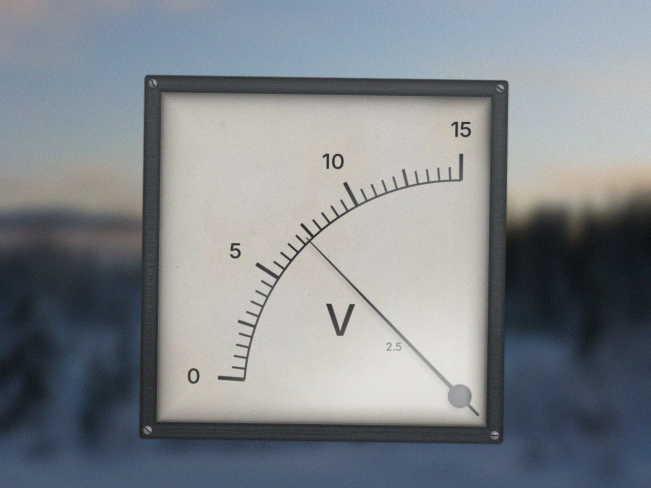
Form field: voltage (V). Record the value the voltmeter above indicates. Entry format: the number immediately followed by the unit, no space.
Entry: 7.25V
